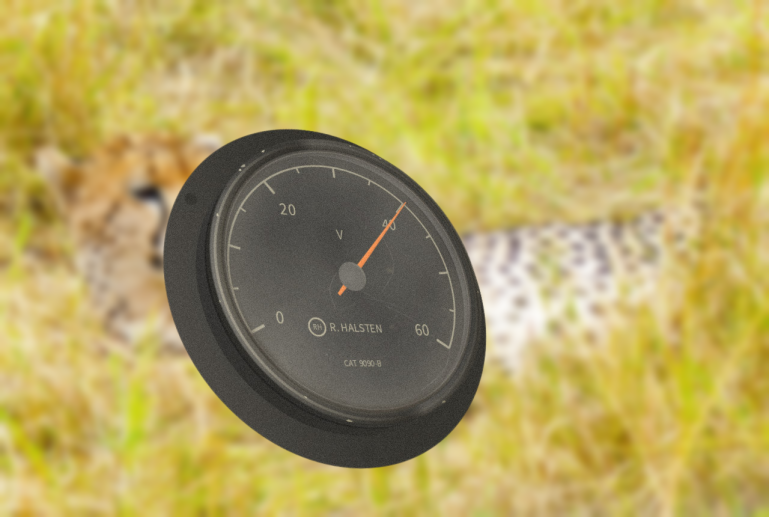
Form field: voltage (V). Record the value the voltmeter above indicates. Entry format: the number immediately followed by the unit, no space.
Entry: 40V
